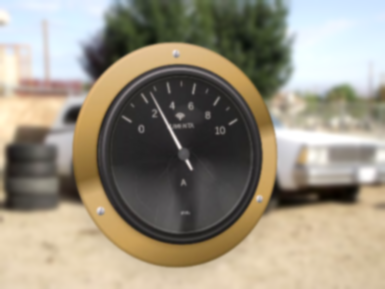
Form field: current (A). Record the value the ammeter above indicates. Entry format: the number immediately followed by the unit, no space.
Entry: 2.5A
